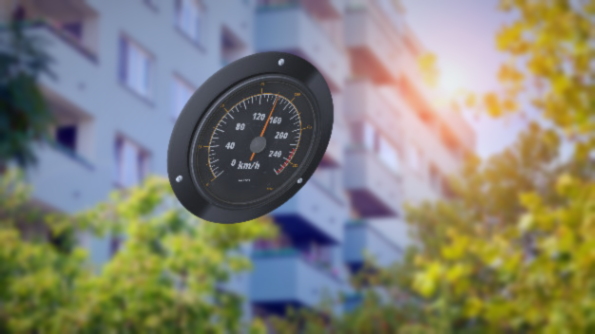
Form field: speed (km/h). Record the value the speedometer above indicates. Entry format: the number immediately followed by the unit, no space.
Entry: 140km/h
